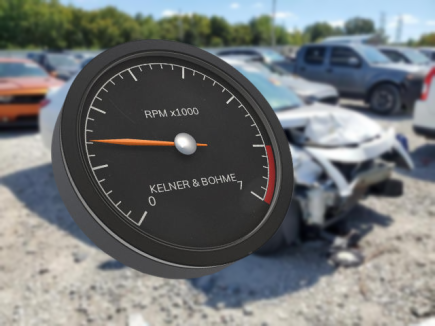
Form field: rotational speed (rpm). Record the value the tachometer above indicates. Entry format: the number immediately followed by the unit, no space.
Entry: 1400rpm
